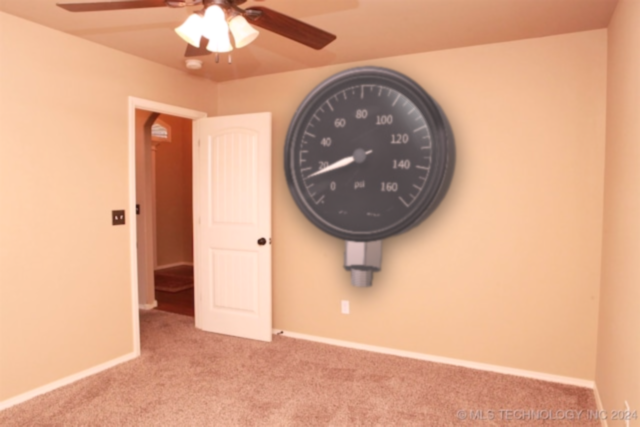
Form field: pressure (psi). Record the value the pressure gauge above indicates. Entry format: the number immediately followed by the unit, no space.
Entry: 15psi
